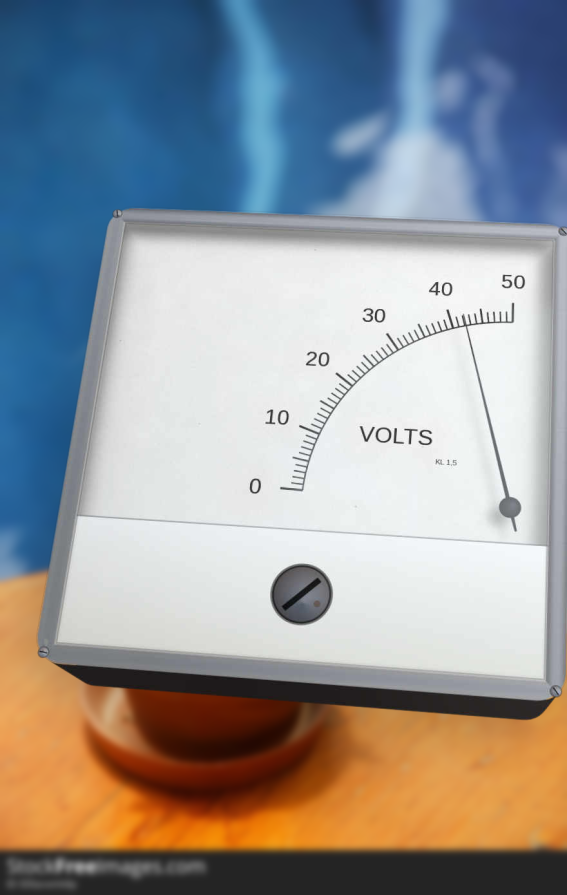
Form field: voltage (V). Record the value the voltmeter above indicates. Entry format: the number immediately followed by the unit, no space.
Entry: 42V
